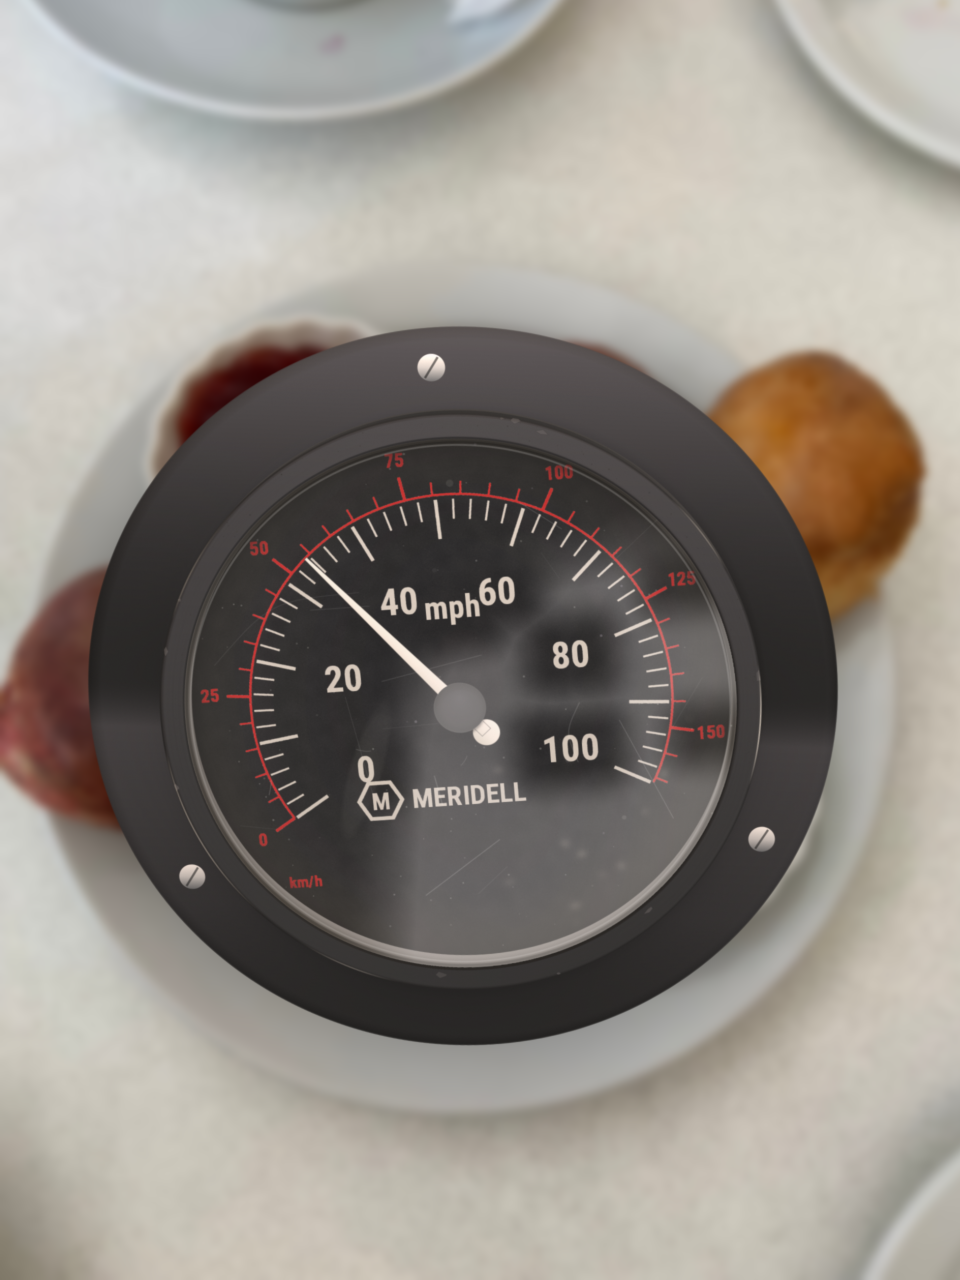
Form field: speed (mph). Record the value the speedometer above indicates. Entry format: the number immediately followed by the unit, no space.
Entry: 34mph
